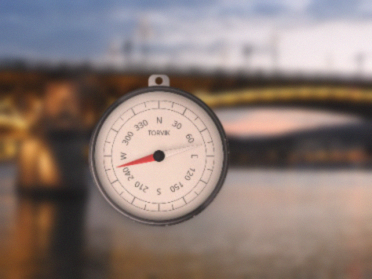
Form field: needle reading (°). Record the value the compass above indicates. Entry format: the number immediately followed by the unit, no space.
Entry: 255°
